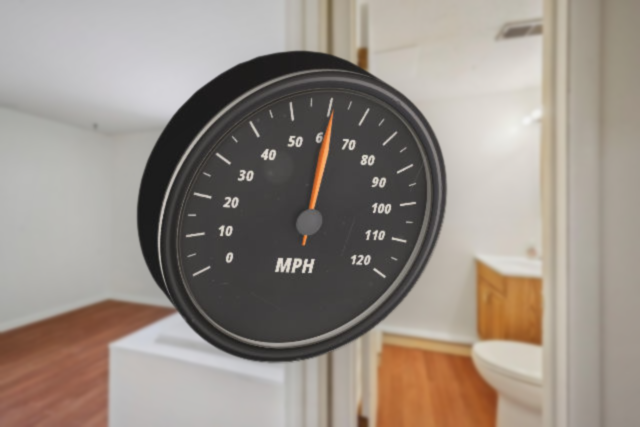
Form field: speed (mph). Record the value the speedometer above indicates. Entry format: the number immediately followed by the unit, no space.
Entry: 60mph
